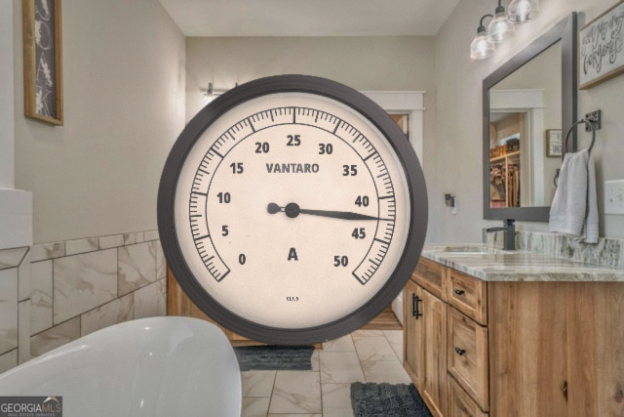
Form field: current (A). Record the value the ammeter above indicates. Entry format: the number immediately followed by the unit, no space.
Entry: 42.5A
